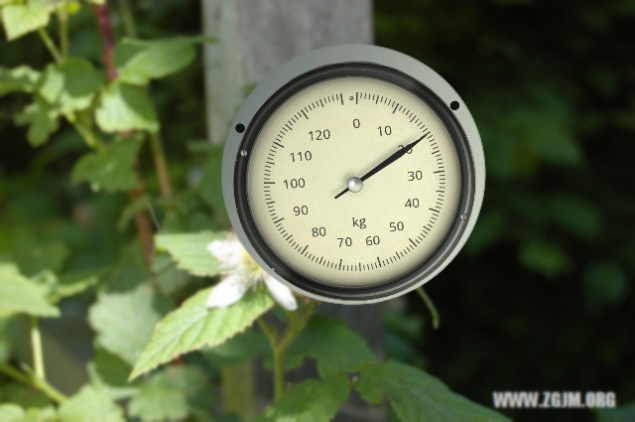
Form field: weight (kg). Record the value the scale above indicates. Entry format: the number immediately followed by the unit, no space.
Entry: 20kg
